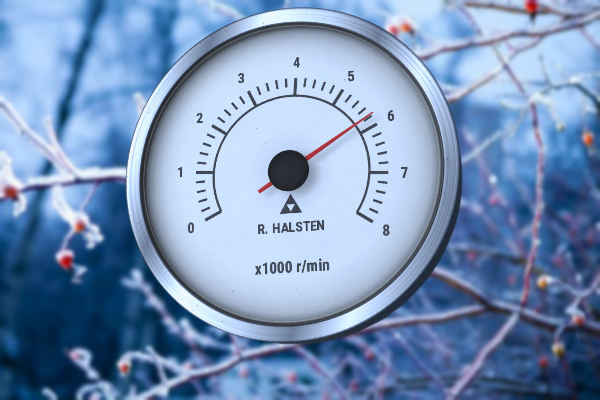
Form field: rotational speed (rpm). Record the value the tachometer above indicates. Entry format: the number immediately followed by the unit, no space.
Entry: 5800rpm
